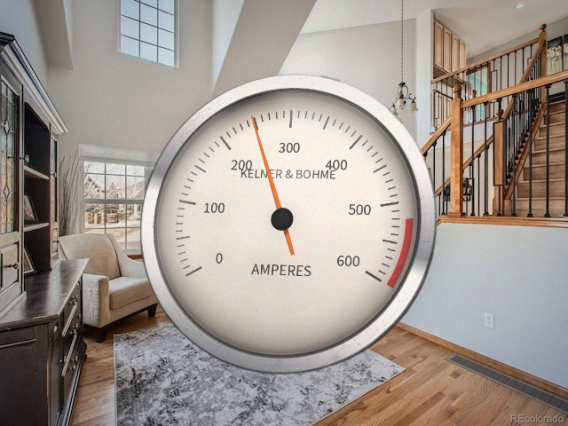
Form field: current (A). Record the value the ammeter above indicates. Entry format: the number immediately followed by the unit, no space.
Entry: 250A
